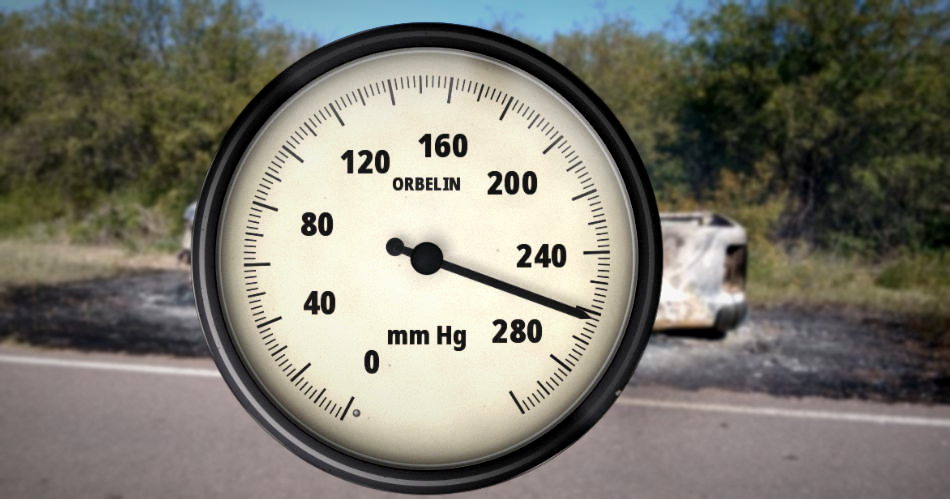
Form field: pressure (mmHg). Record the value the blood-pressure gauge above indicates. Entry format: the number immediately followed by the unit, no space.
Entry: 262mmHg
